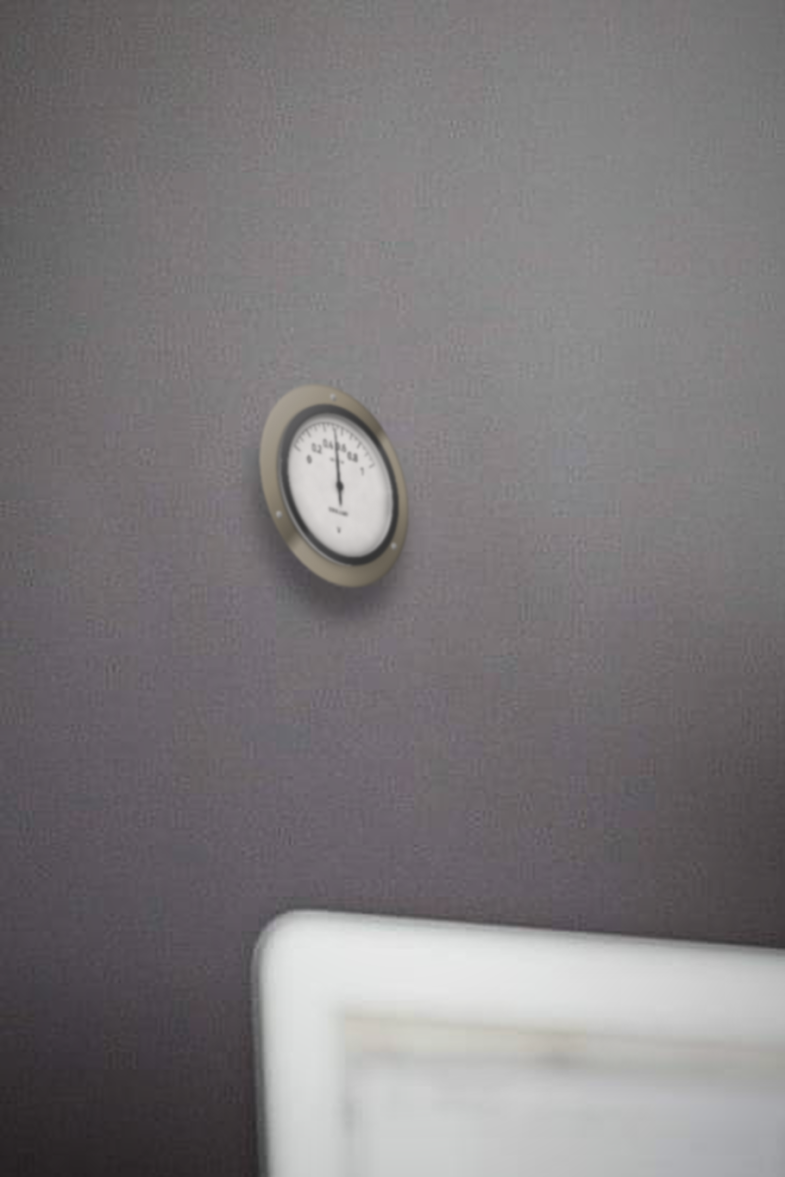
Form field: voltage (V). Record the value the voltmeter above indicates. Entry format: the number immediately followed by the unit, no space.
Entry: 0.5V
